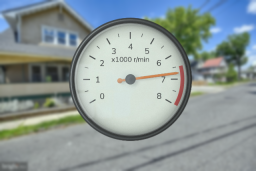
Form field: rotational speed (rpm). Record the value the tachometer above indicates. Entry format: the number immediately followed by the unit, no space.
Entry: 6750rpm
